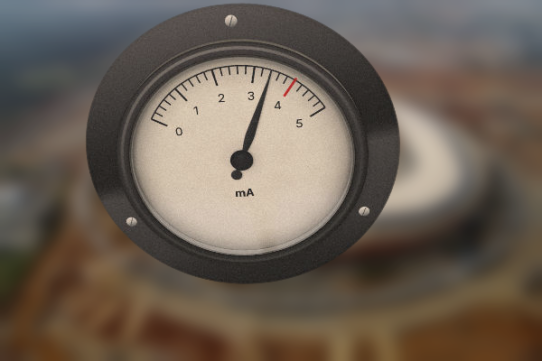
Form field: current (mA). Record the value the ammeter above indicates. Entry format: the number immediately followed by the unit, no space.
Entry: 3.4mA
